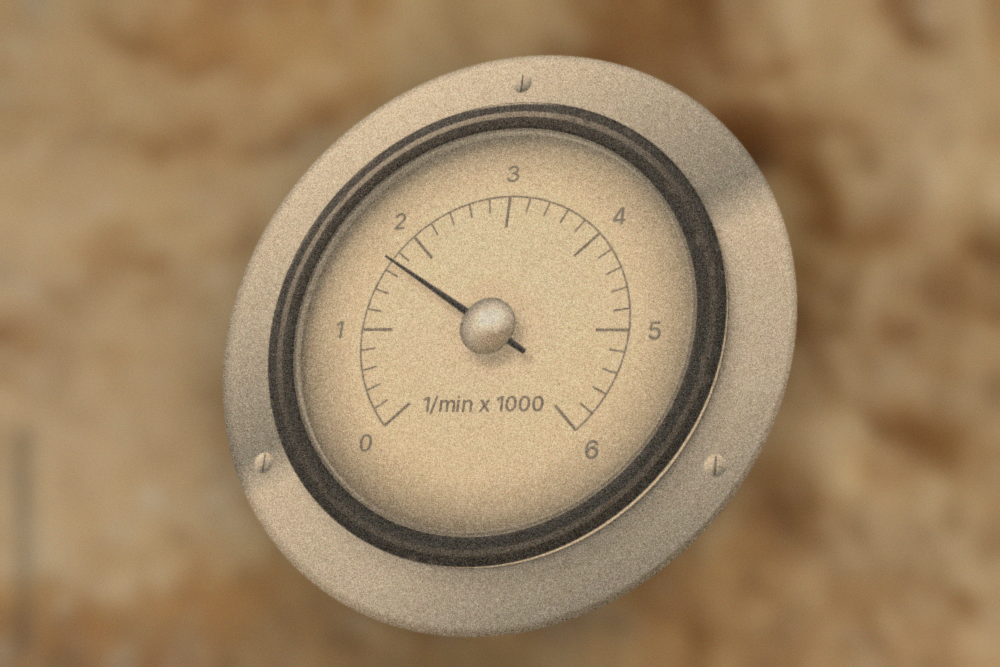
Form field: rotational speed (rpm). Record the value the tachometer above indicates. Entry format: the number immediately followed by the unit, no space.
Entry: 1700rpm
